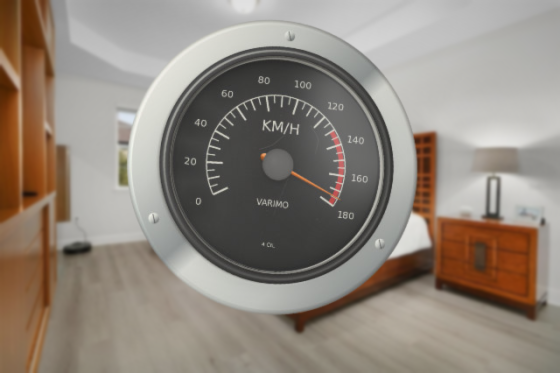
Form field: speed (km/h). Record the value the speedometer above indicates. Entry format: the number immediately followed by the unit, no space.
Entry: 175km/h
